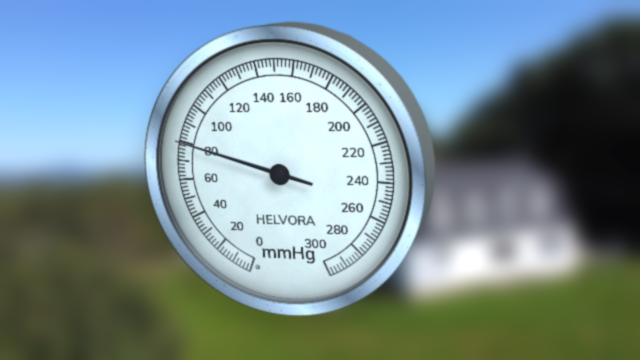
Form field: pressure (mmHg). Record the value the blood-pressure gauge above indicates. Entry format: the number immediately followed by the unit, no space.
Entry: 80mmHg
